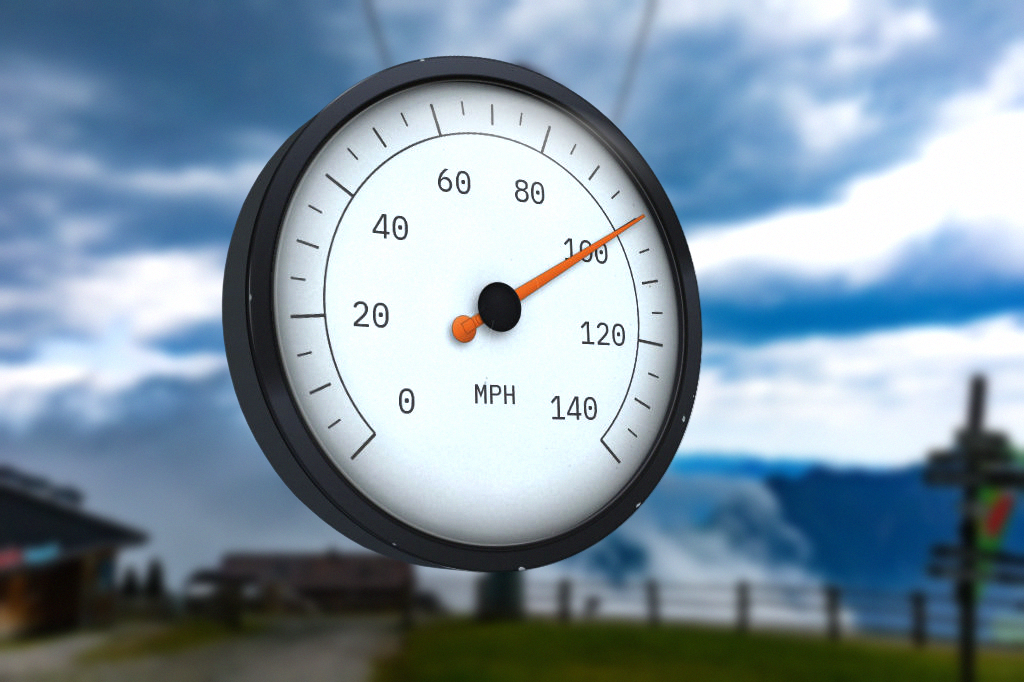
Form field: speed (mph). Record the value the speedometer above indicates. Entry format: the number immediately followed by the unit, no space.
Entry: 100mph
